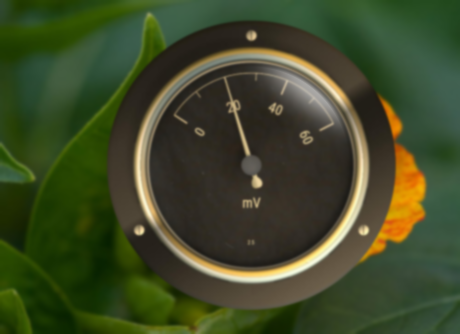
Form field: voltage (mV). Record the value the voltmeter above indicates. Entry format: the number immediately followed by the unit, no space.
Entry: 20mV
